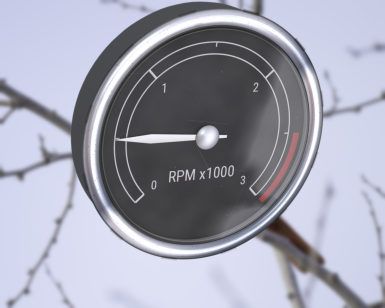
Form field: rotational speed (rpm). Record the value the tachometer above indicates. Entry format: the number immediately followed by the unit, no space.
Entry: 500rpm
